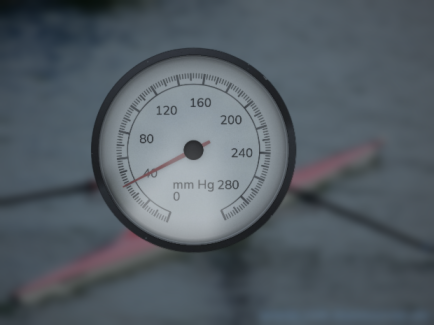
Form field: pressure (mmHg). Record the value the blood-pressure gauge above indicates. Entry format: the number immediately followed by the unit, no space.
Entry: 40mmHg
